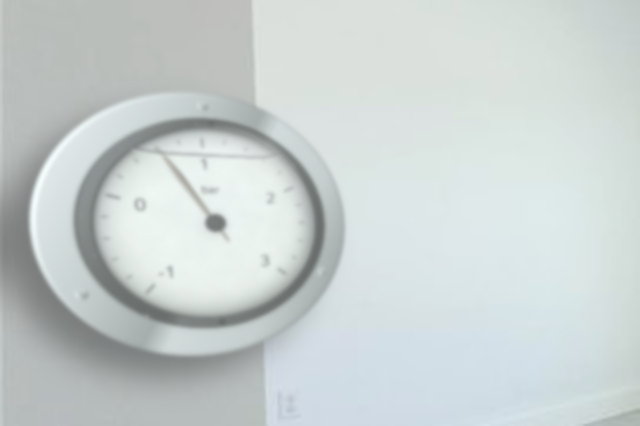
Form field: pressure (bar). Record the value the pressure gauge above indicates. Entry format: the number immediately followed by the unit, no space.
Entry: 0.6bar
